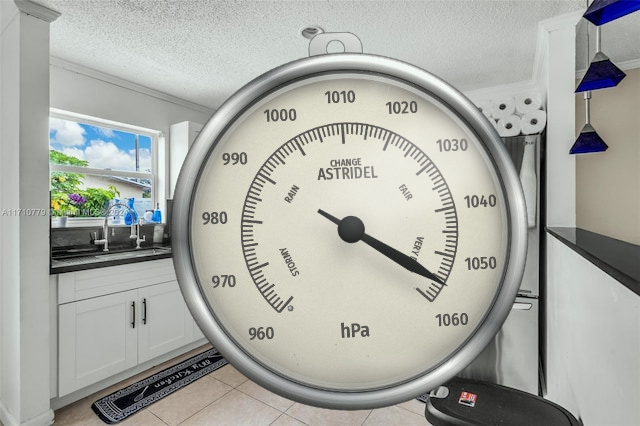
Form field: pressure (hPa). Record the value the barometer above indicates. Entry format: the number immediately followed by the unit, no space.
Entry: 1056hPa
